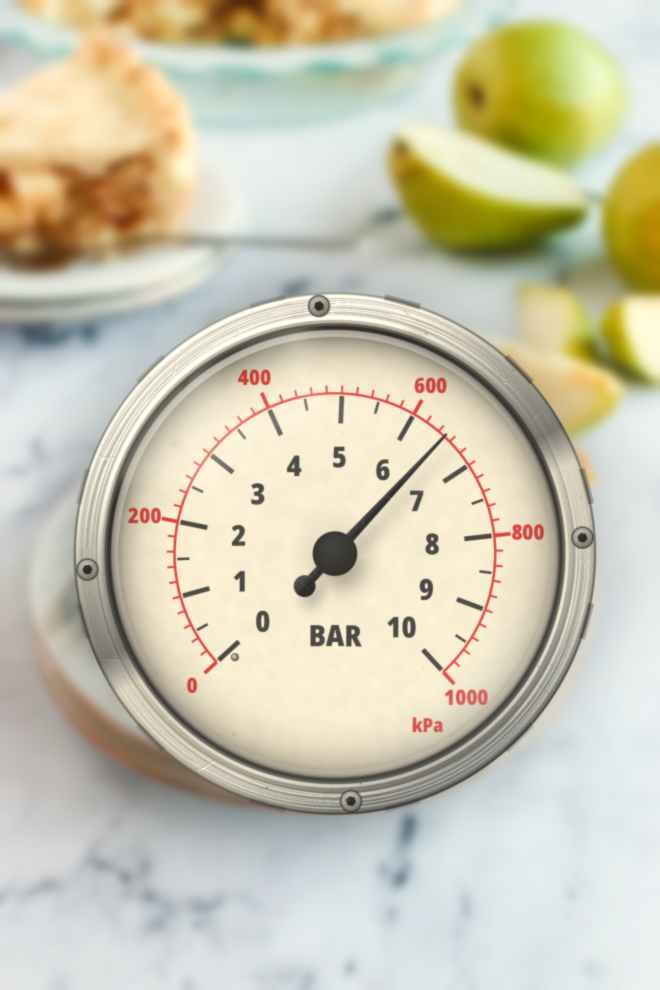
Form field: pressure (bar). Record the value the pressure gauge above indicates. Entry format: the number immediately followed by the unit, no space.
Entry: 6.5bar
